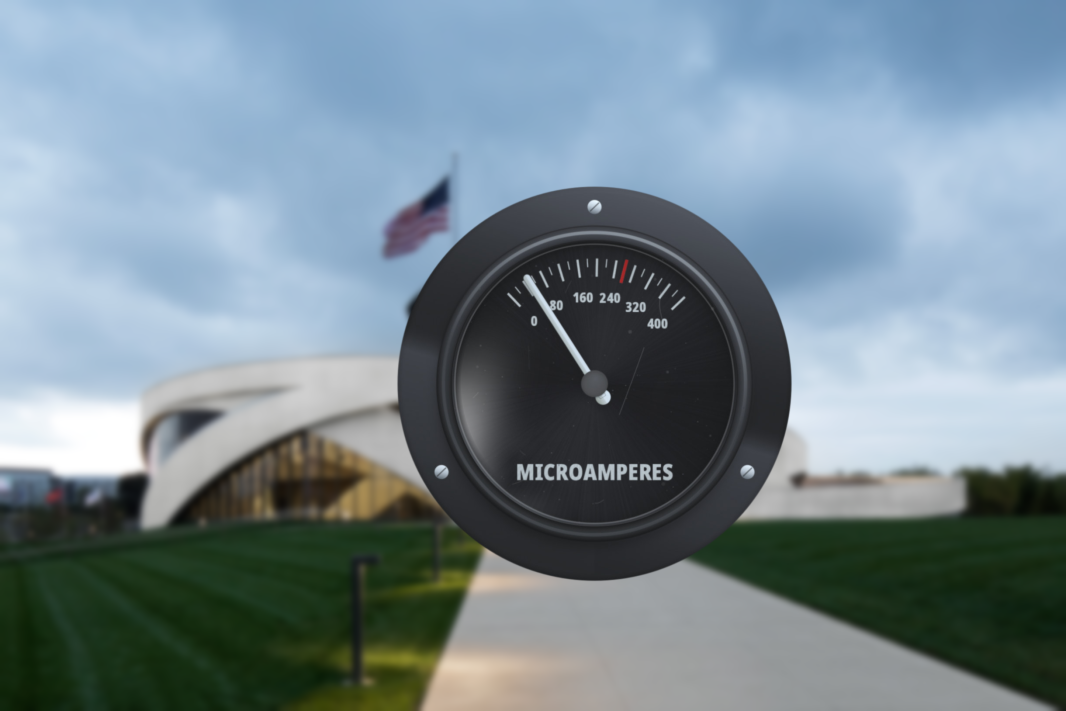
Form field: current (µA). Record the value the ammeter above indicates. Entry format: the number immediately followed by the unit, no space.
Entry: 50µA
